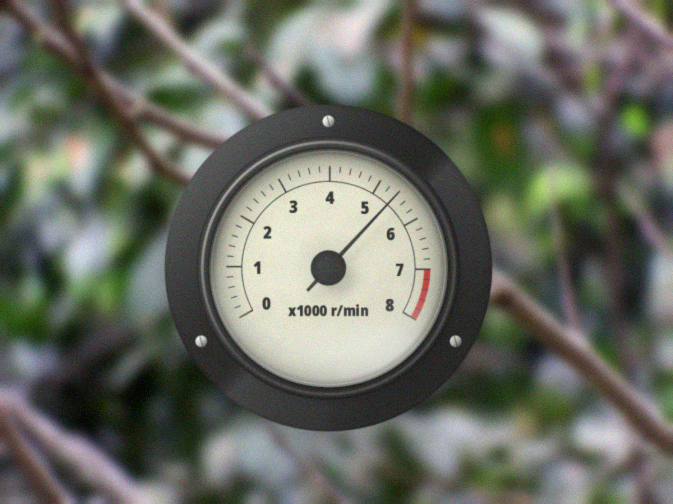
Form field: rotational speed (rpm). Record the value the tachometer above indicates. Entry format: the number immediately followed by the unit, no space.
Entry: 5400rpm
